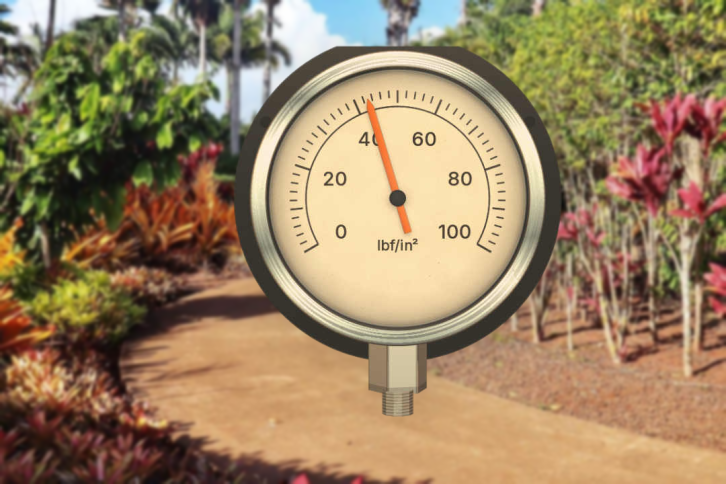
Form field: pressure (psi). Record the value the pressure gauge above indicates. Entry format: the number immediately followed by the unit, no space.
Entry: 43psi
